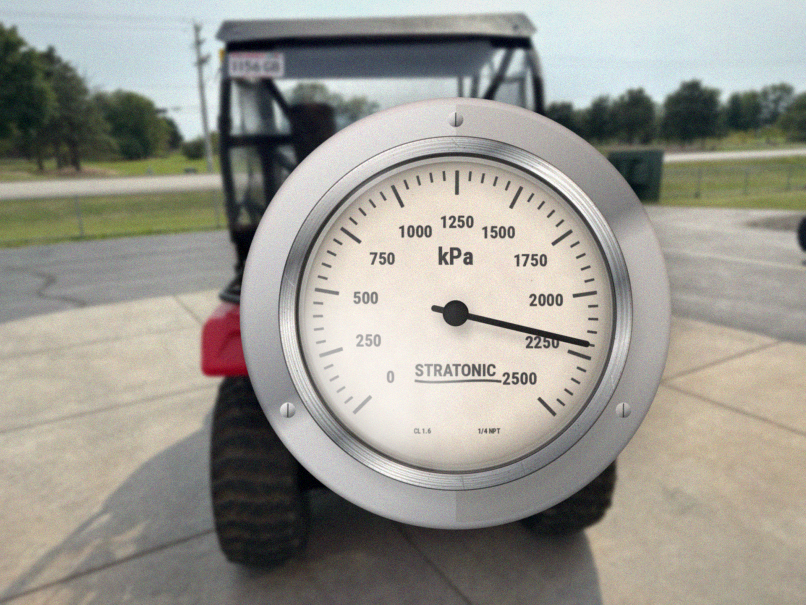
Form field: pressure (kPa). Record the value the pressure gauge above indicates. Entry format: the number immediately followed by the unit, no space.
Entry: 2200kPa
